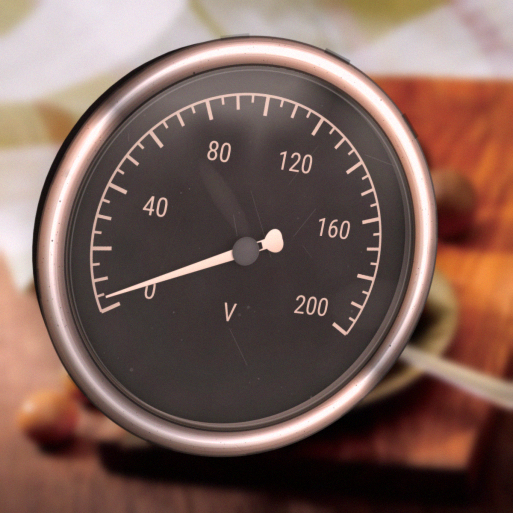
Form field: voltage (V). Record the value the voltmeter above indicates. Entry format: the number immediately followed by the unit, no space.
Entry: 5V
